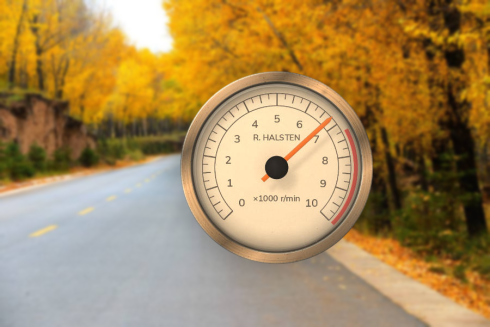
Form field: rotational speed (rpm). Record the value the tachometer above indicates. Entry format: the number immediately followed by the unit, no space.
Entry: 6750rpm
